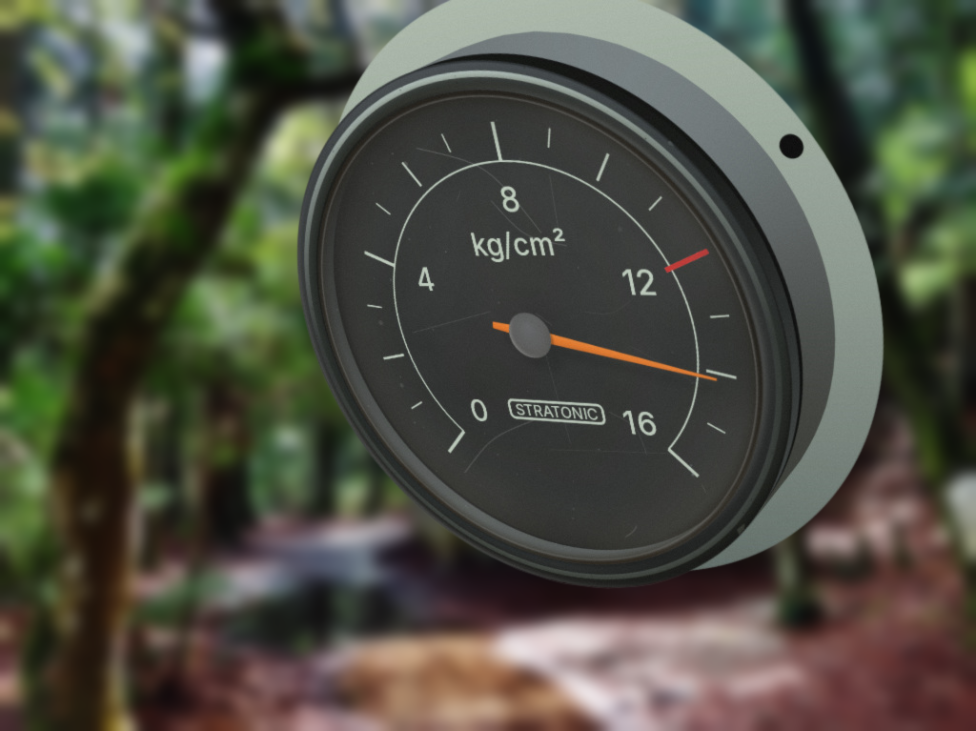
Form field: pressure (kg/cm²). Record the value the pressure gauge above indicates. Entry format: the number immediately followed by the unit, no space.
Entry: 14kg/cm²
